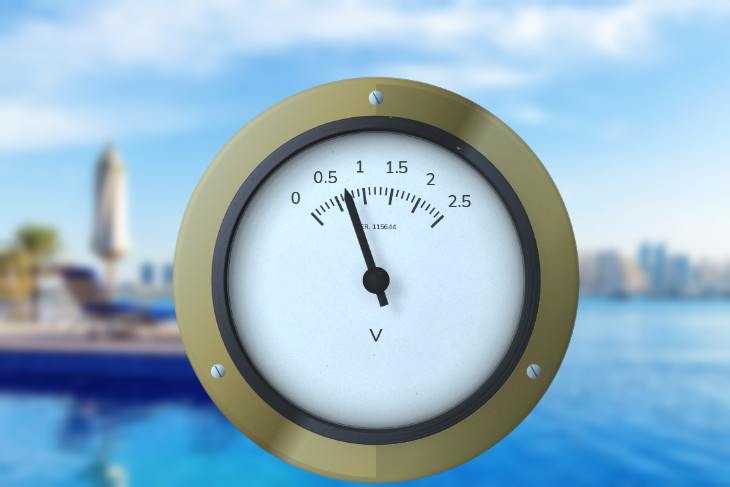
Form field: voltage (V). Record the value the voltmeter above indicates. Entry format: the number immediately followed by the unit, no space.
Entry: 0.7V
